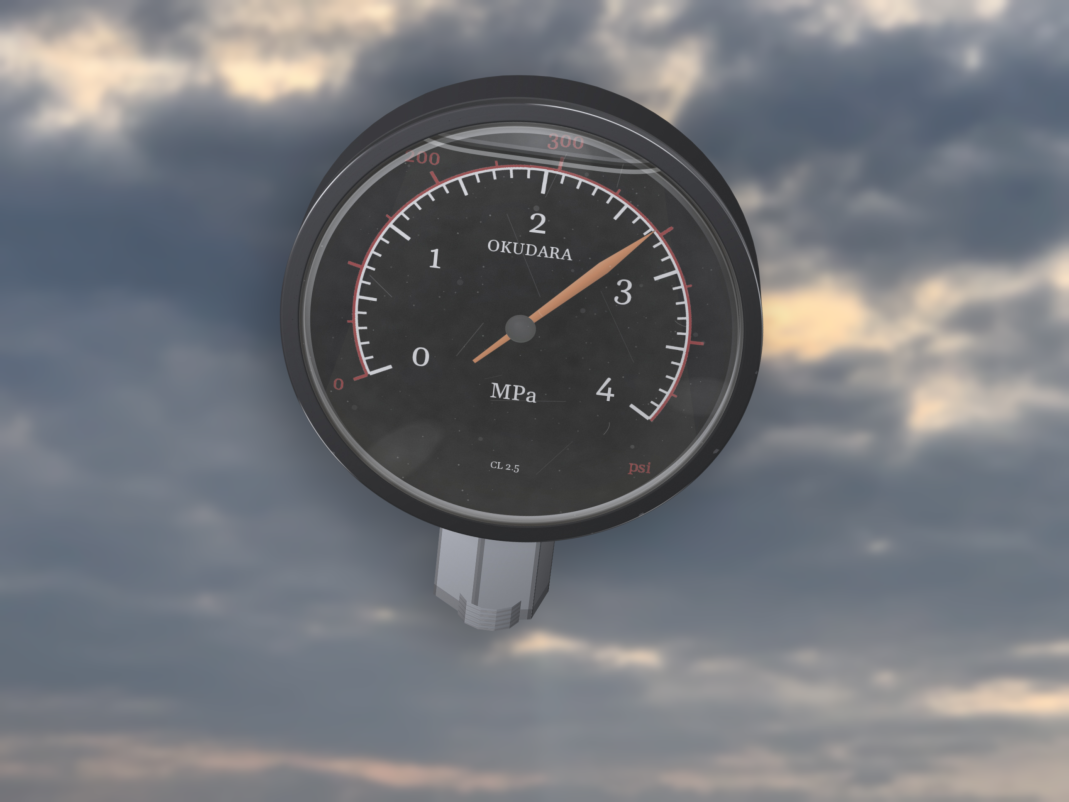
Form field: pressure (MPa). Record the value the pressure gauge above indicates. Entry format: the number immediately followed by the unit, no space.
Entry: 2.7MPa
